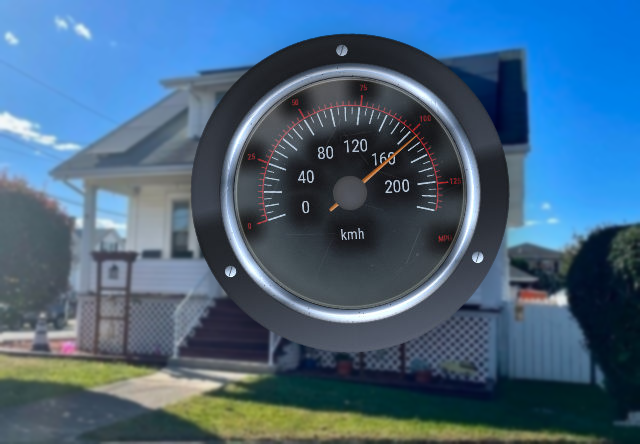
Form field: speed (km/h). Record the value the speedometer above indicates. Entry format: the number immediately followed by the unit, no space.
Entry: 165km/h
